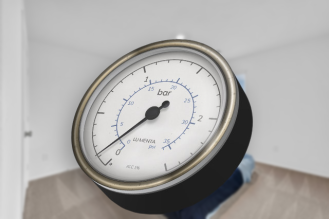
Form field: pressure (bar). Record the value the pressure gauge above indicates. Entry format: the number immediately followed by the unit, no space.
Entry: 0.1bar
